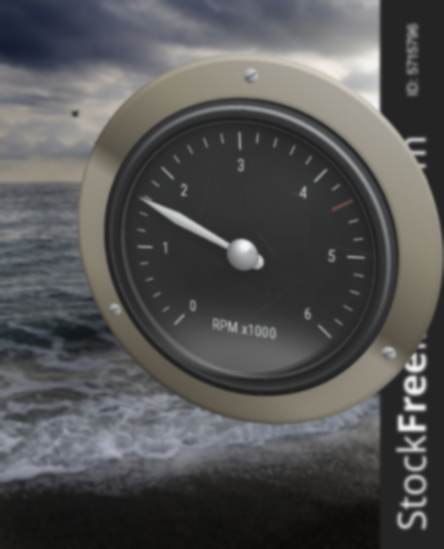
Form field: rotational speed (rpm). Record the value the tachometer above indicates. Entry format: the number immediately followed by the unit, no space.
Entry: 1600rpm
